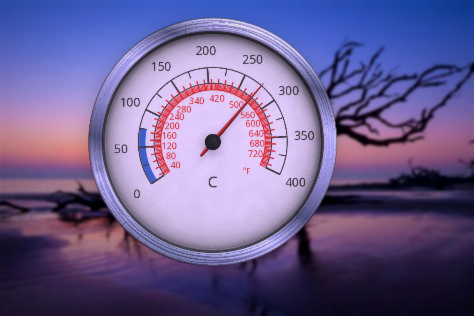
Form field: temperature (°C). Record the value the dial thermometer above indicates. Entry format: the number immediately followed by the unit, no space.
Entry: 275°C
